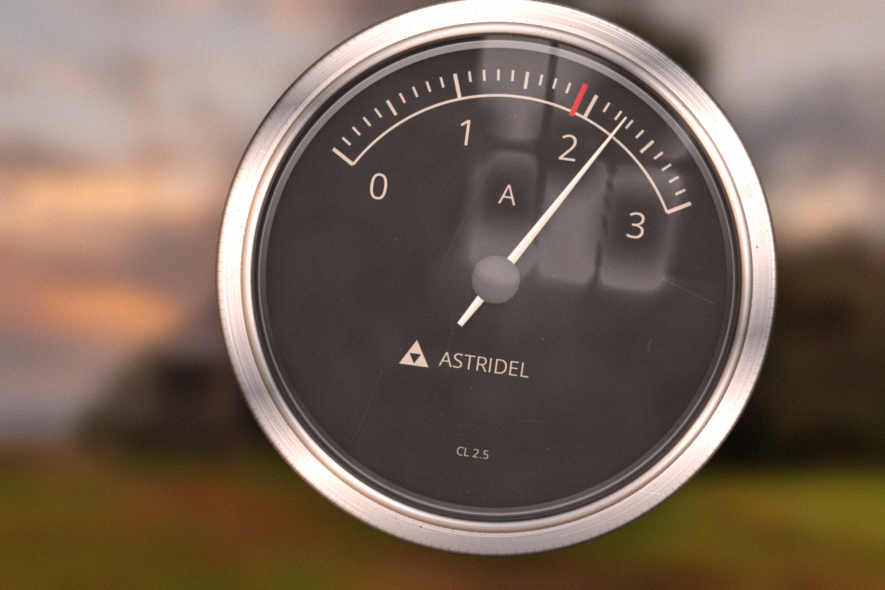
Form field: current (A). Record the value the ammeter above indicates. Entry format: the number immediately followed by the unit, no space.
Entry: 2.25A
